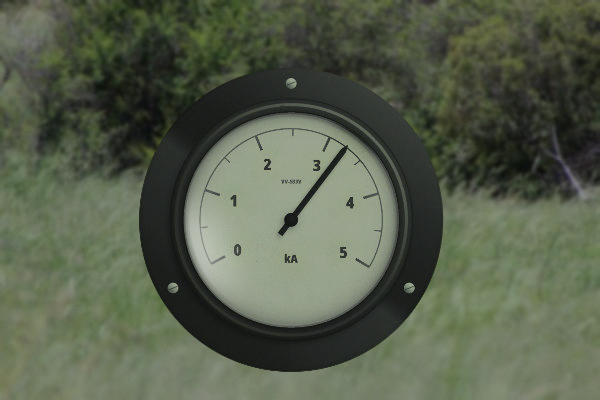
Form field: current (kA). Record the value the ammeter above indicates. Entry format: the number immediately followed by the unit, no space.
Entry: 3.25kA
